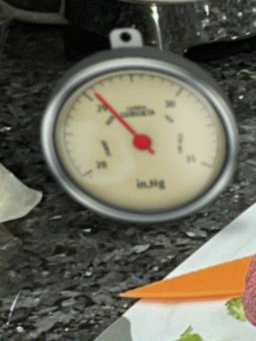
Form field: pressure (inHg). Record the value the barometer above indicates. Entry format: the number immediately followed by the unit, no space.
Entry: 29.1inHg
